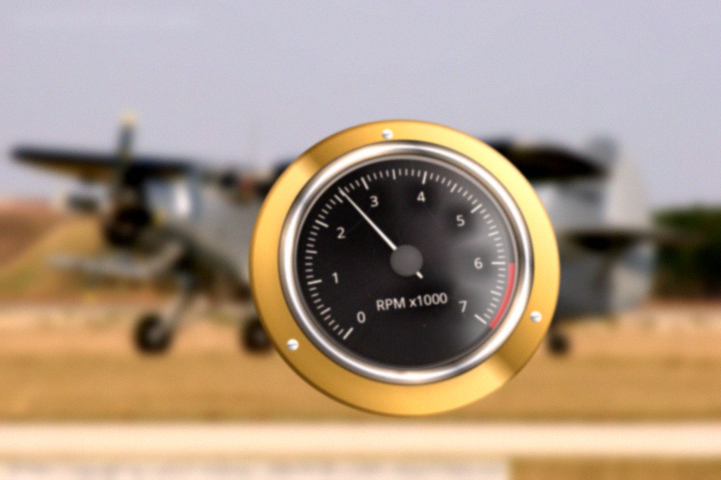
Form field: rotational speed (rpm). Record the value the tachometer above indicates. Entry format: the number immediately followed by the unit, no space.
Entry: 2600rpm
